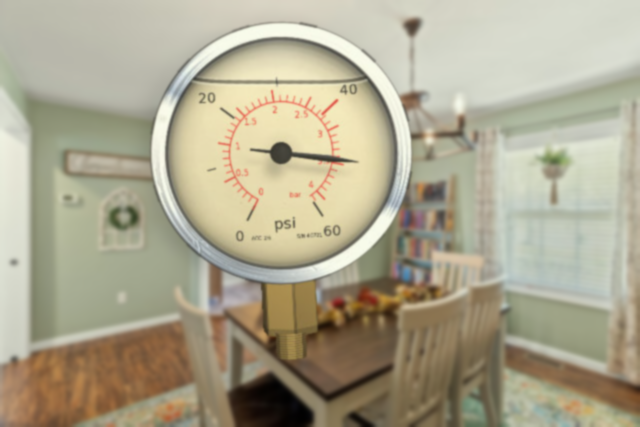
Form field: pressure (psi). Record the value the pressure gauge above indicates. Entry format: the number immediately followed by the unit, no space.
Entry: 50psi
